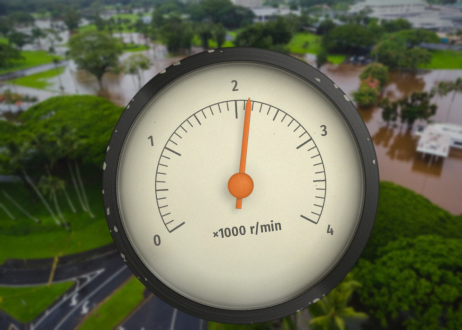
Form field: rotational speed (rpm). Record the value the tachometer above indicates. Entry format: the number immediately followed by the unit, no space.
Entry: 2150rpm
